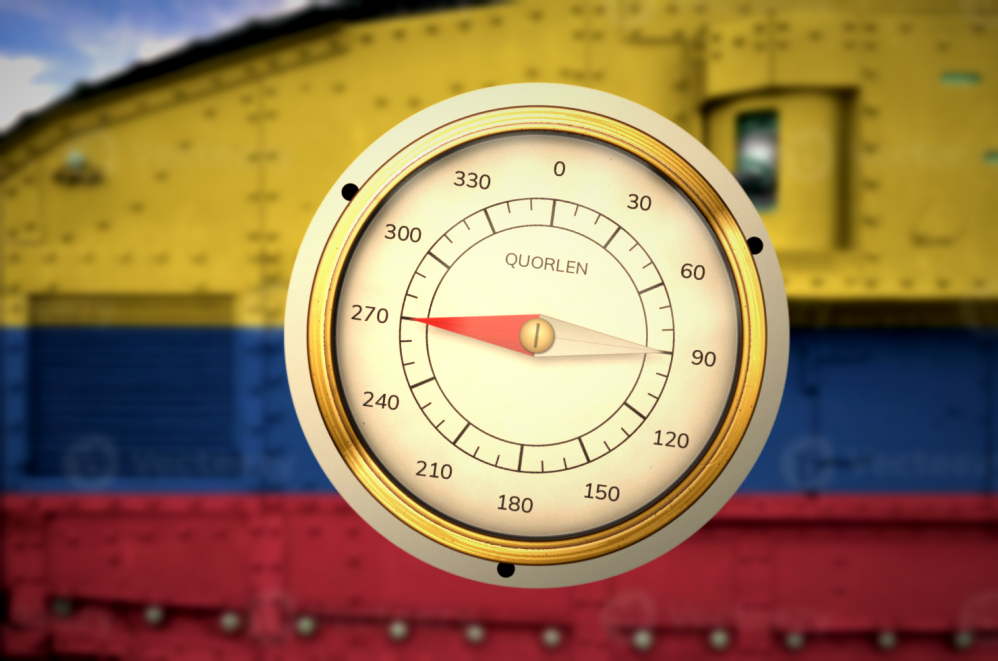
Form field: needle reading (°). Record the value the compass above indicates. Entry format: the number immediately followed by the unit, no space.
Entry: 270°
